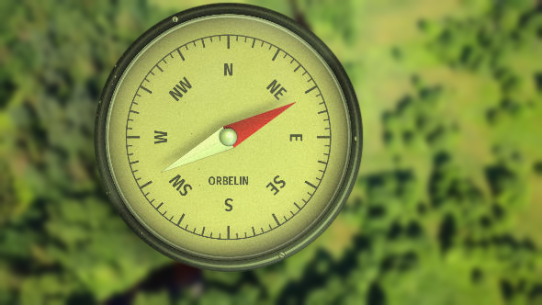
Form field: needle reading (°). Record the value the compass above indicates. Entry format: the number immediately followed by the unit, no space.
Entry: 62.5°
